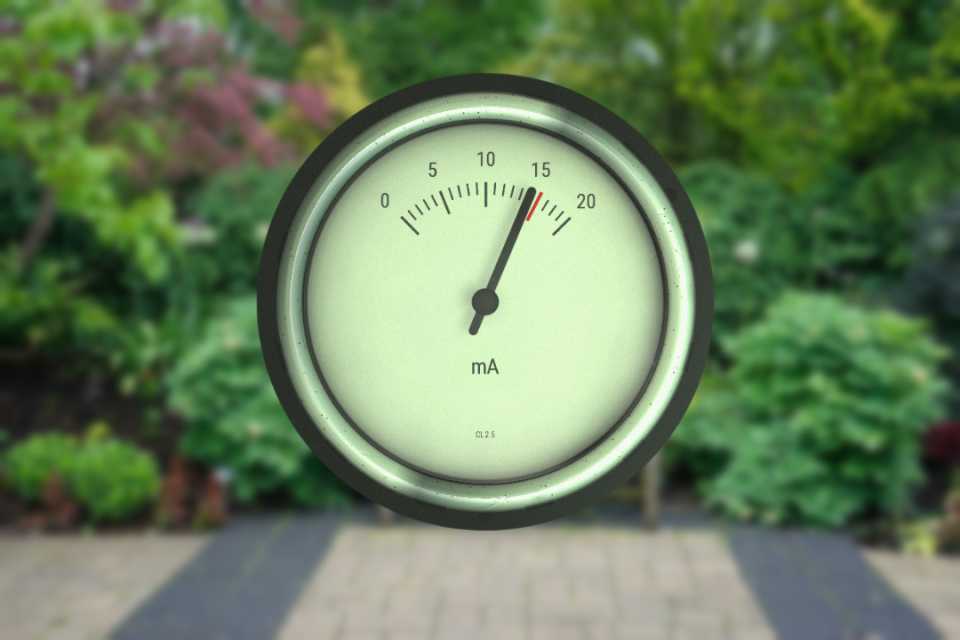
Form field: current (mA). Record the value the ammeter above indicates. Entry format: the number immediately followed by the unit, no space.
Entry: 15mA
